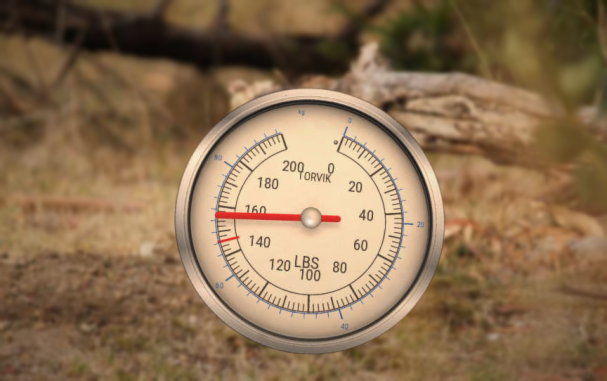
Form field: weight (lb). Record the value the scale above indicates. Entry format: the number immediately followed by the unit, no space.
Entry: 156lb
